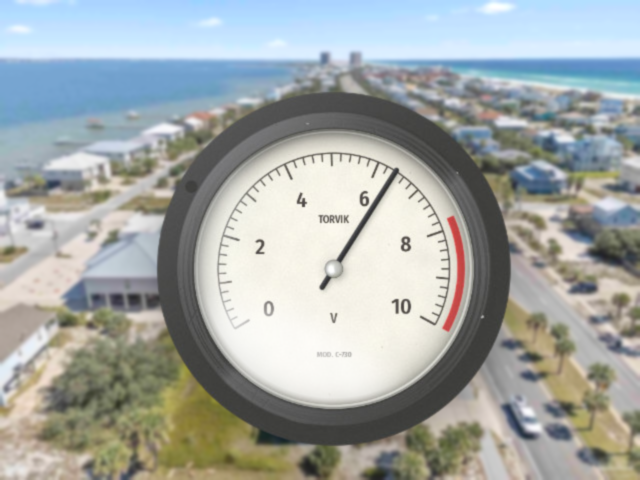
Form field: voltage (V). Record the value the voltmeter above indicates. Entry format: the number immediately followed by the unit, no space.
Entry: 6.4V
